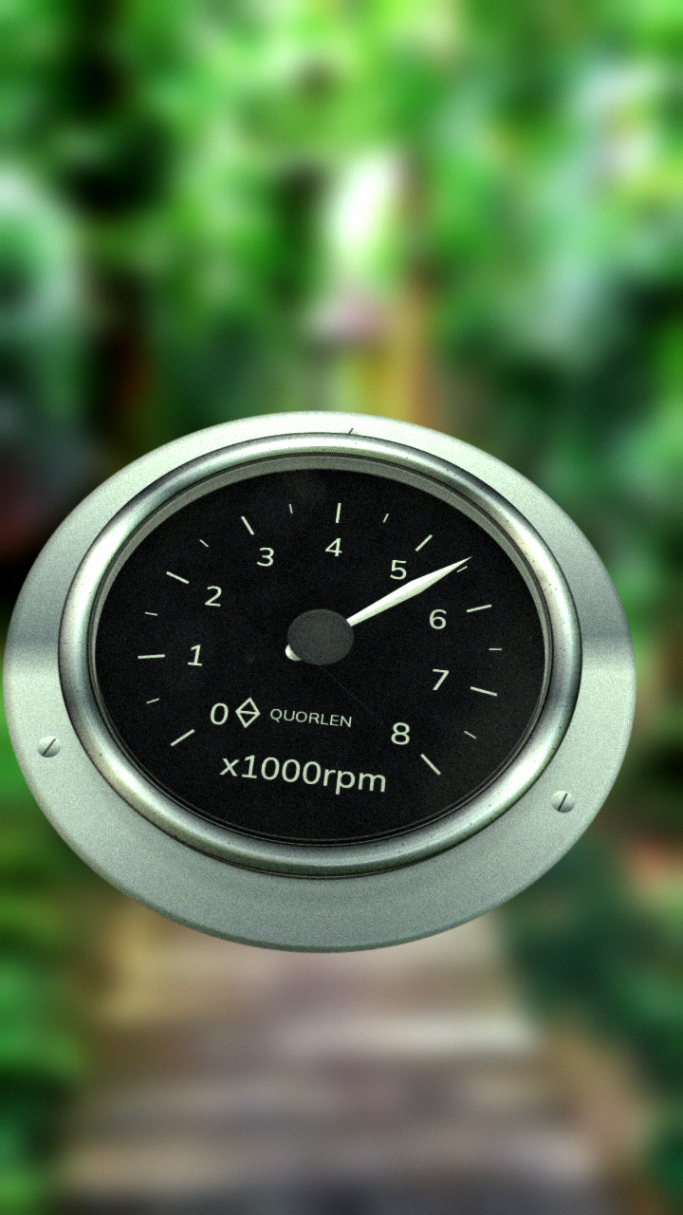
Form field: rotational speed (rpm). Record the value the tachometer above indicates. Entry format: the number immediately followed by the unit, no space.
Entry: 5500rpm
